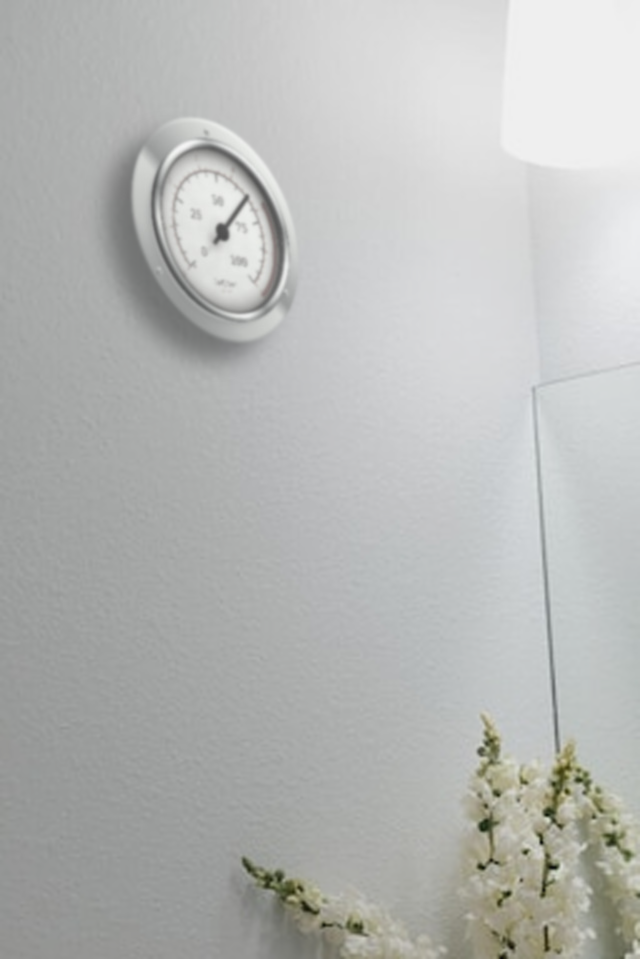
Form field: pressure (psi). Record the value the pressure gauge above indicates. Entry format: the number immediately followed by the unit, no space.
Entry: 65psi
